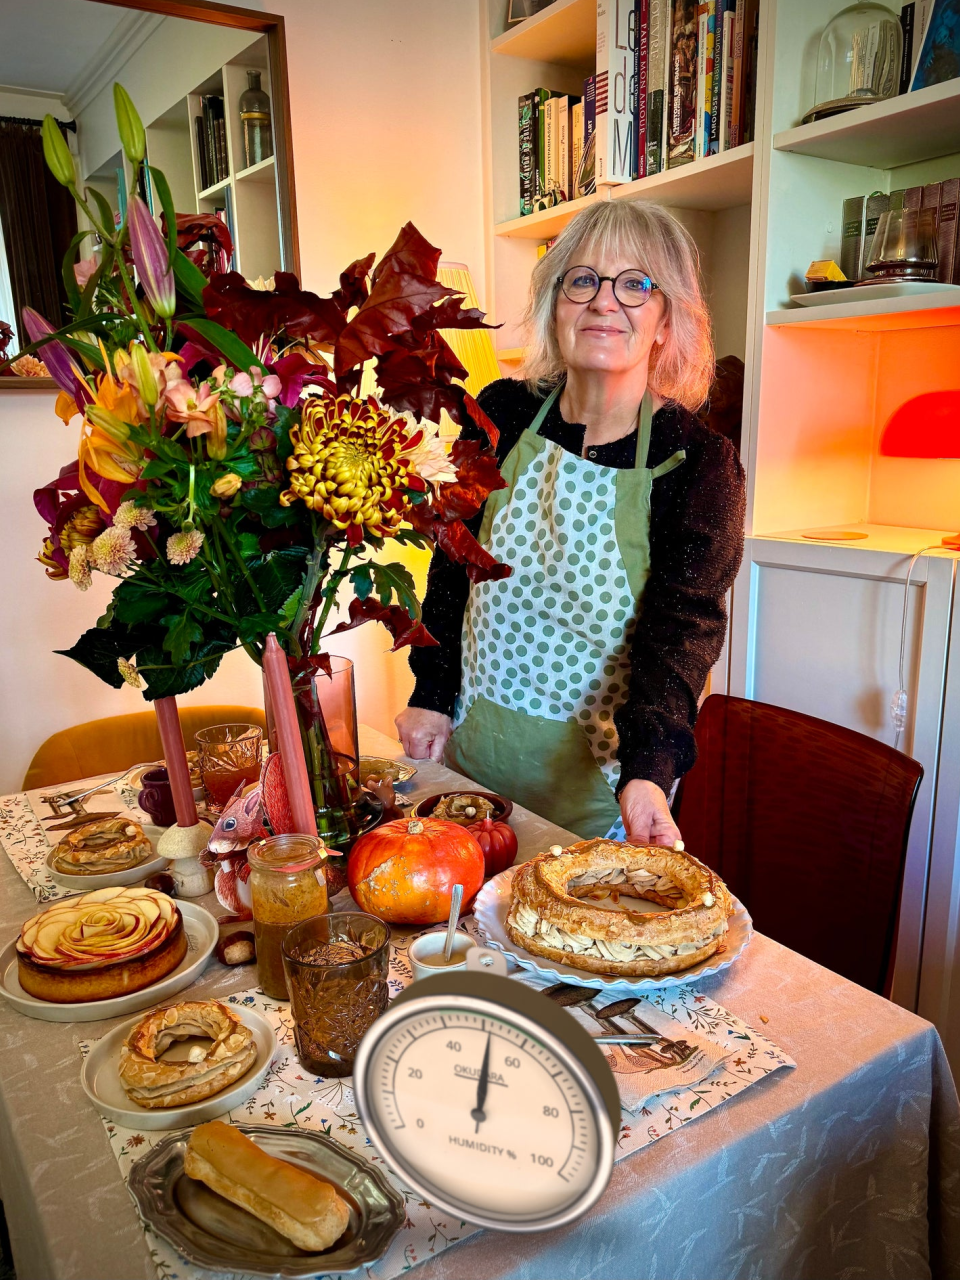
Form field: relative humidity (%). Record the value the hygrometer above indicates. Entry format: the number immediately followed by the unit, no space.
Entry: 52%
